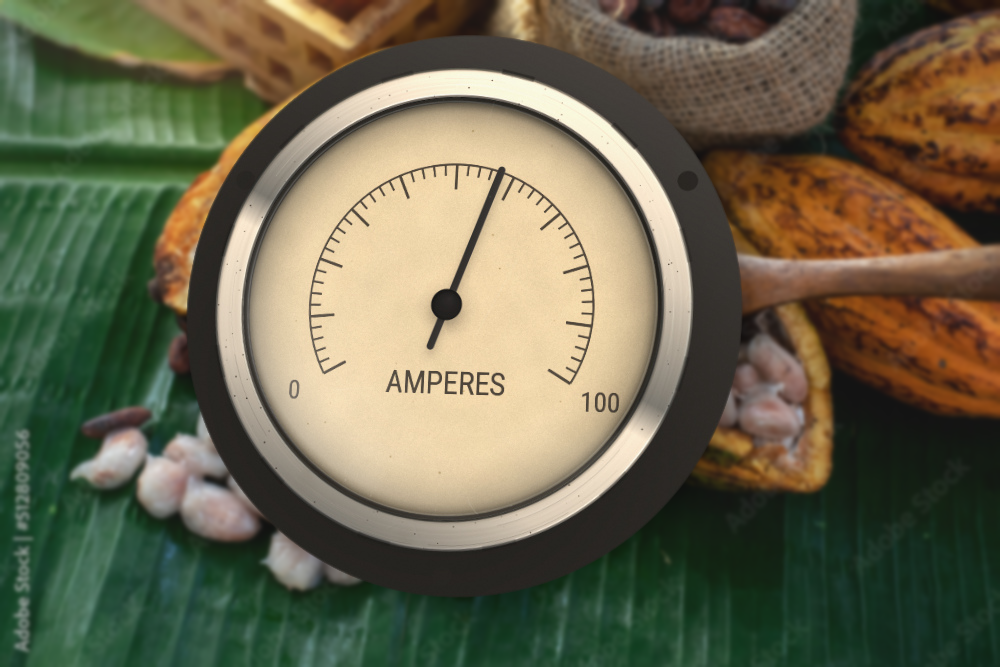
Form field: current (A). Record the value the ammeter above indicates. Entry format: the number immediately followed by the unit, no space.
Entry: 58A
